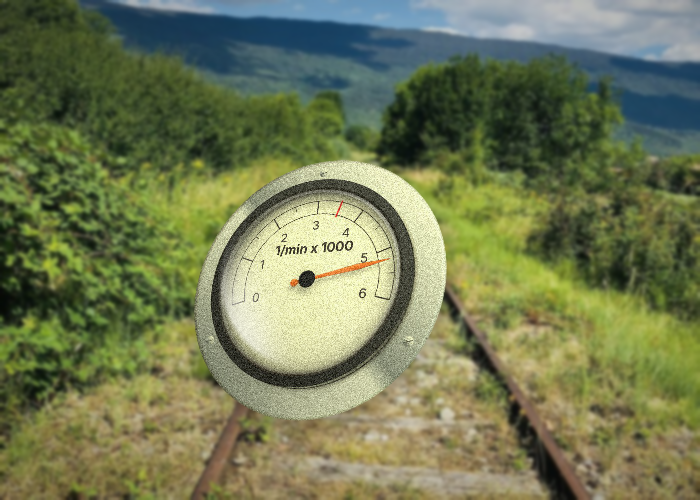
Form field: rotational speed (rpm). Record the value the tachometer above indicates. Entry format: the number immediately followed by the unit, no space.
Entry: 5250rpm
